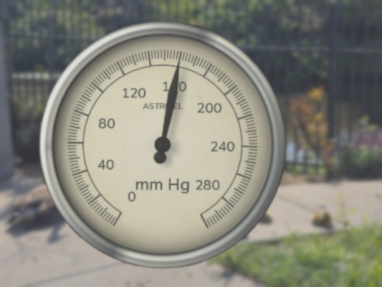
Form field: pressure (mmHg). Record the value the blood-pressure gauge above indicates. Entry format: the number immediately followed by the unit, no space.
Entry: 160mmHg
